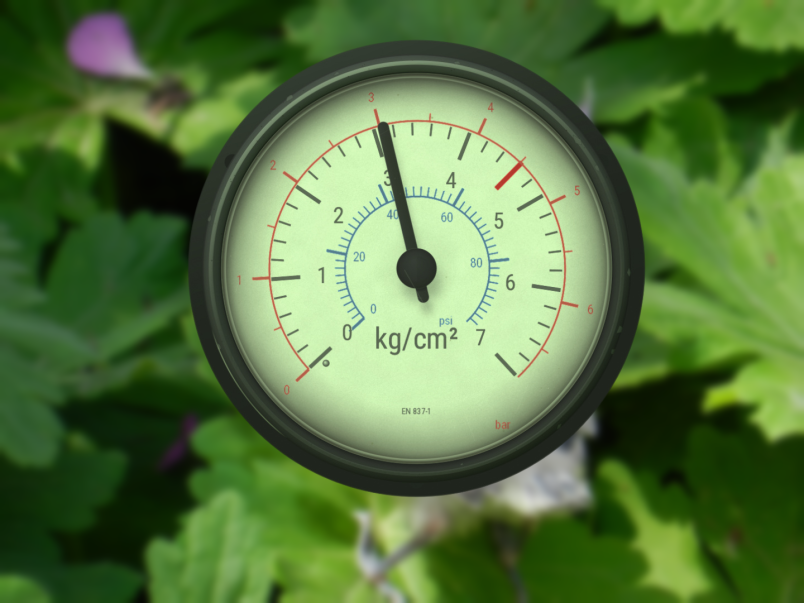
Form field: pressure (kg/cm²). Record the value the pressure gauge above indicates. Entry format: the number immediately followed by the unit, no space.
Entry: 3.1kg/cm²
